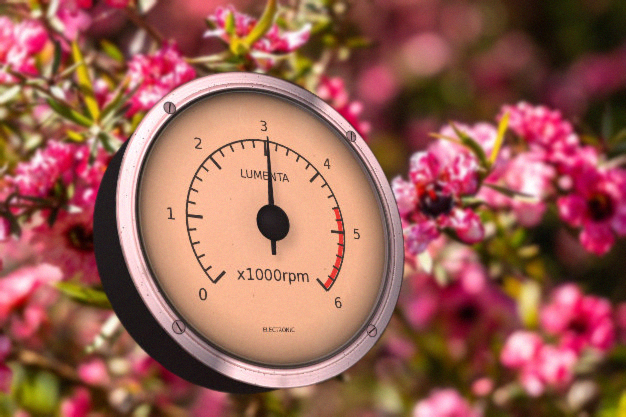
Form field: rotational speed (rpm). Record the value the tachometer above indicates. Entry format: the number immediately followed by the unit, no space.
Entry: 3000rpm
